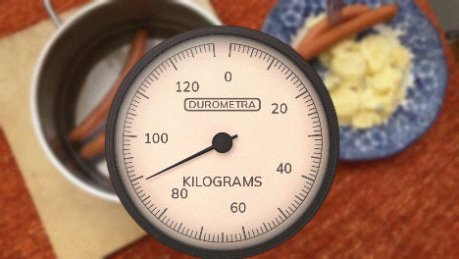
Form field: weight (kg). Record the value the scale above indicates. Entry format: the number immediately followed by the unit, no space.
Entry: 89kg
